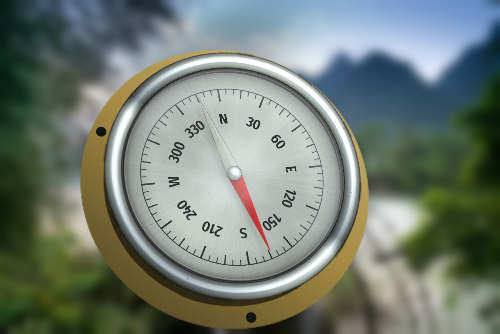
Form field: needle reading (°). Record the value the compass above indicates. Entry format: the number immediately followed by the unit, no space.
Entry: 165°
